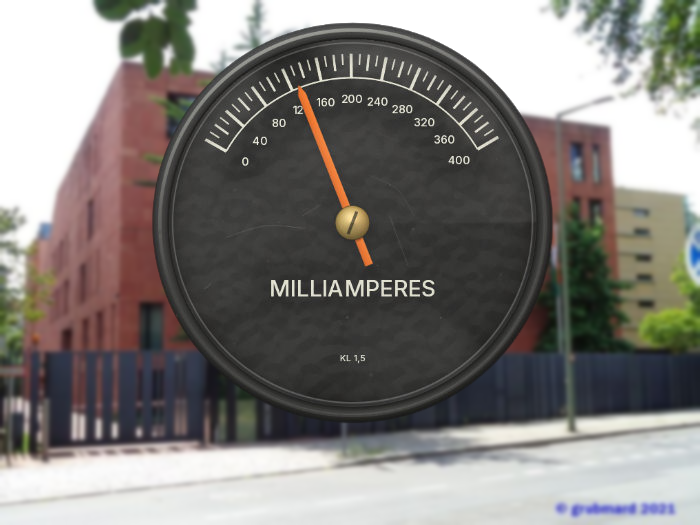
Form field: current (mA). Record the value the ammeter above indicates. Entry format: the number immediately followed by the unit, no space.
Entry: 130mA
